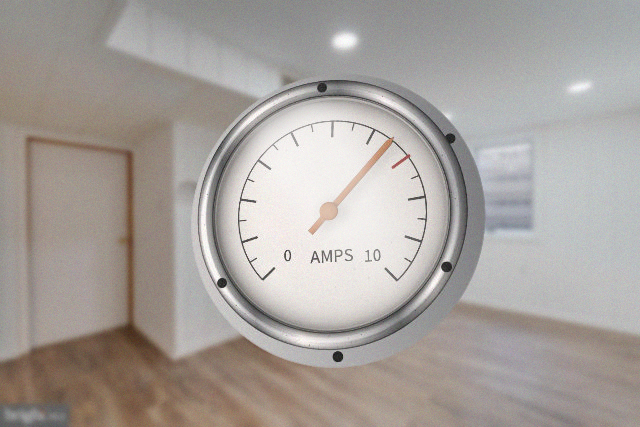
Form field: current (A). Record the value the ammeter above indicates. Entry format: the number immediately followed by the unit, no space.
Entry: 6.5A
